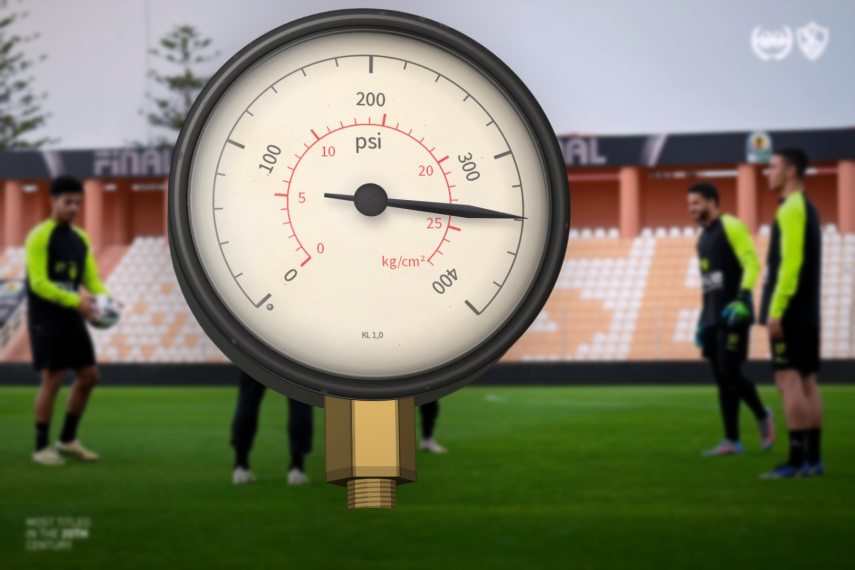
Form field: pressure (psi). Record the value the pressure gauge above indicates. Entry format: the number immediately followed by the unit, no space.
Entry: 340psi
